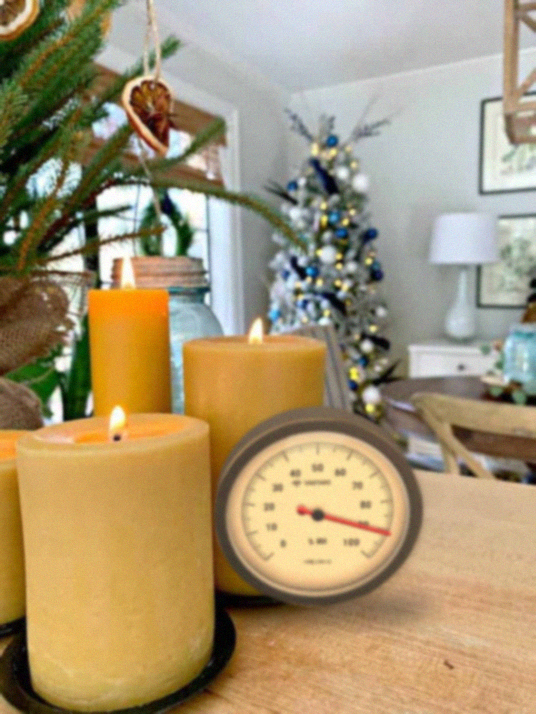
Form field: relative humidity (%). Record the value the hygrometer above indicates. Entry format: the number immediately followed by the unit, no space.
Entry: 90%
